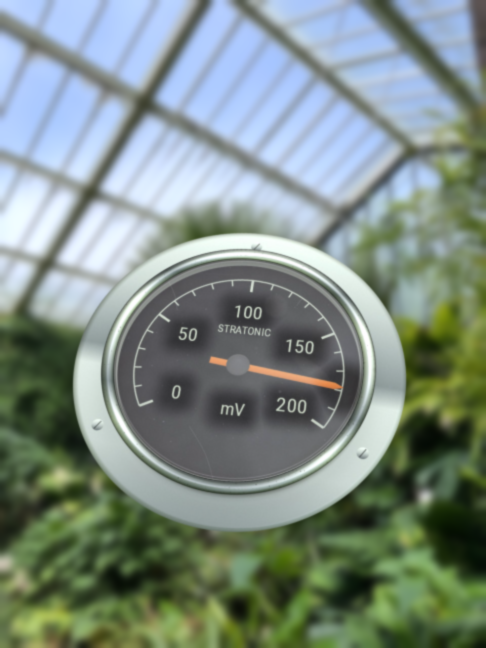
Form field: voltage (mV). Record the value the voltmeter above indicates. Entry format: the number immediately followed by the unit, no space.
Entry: 180mV
